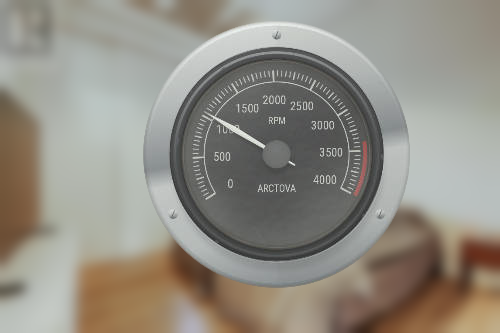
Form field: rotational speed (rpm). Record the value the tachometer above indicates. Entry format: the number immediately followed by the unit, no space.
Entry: 1050rpm
